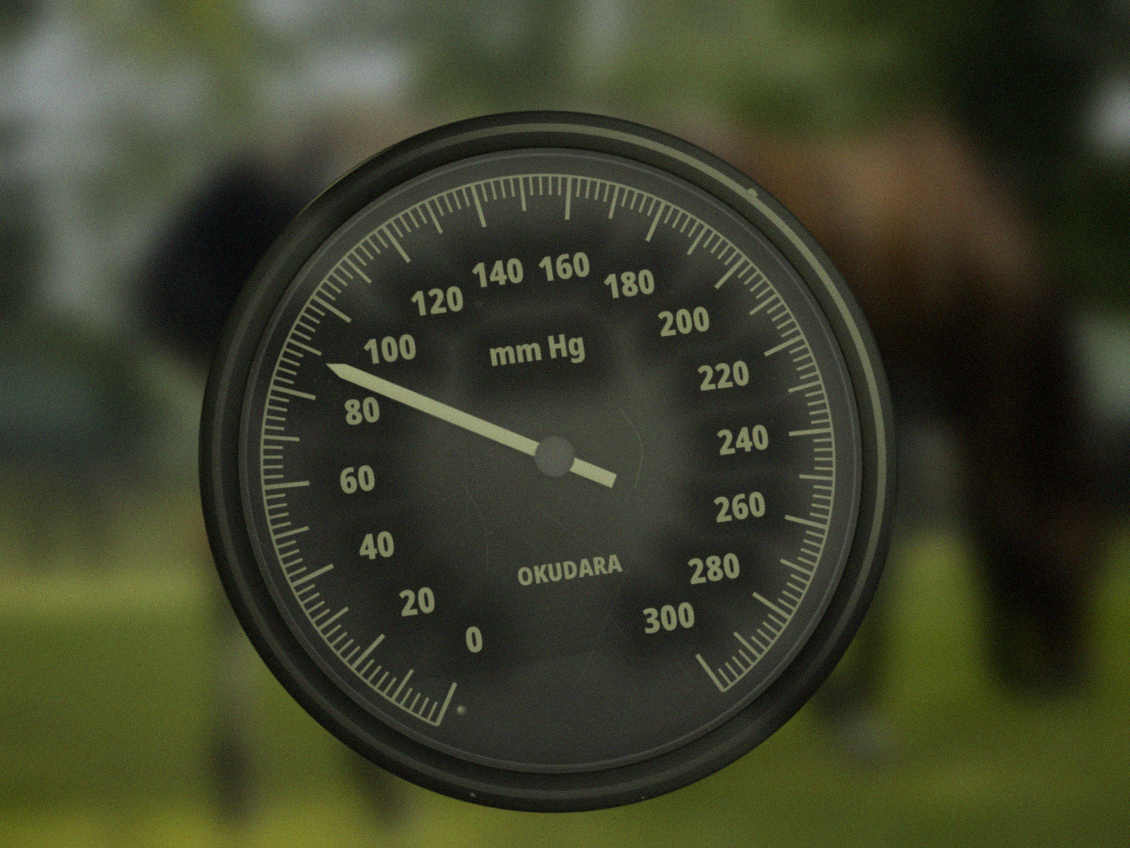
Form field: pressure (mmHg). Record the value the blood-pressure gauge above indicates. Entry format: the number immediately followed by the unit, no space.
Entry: 88mmHg
